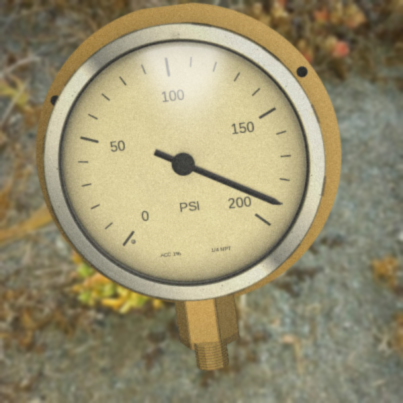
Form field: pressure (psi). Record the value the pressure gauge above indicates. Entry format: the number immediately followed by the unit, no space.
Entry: 190psi
